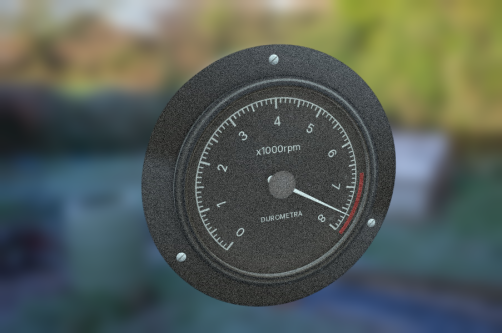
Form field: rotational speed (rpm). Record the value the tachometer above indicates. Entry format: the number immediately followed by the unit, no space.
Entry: 7600rpm
